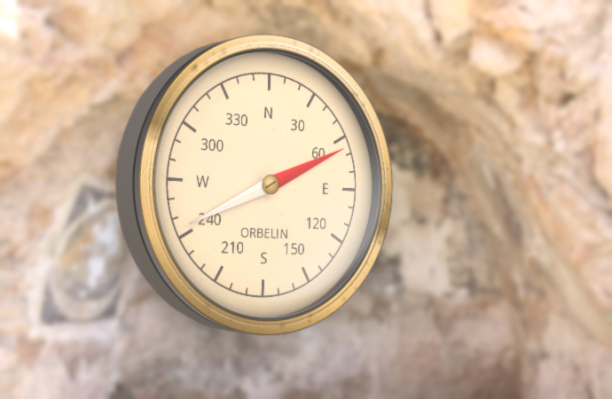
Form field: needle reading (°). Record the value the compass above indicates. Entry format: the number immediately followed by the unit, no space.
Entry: 65°
